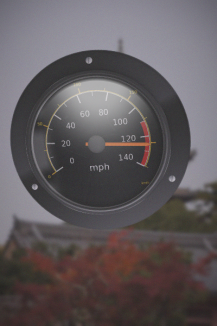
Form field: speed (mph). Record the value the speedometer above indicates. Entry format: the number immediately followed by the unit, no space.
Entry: 125mph
